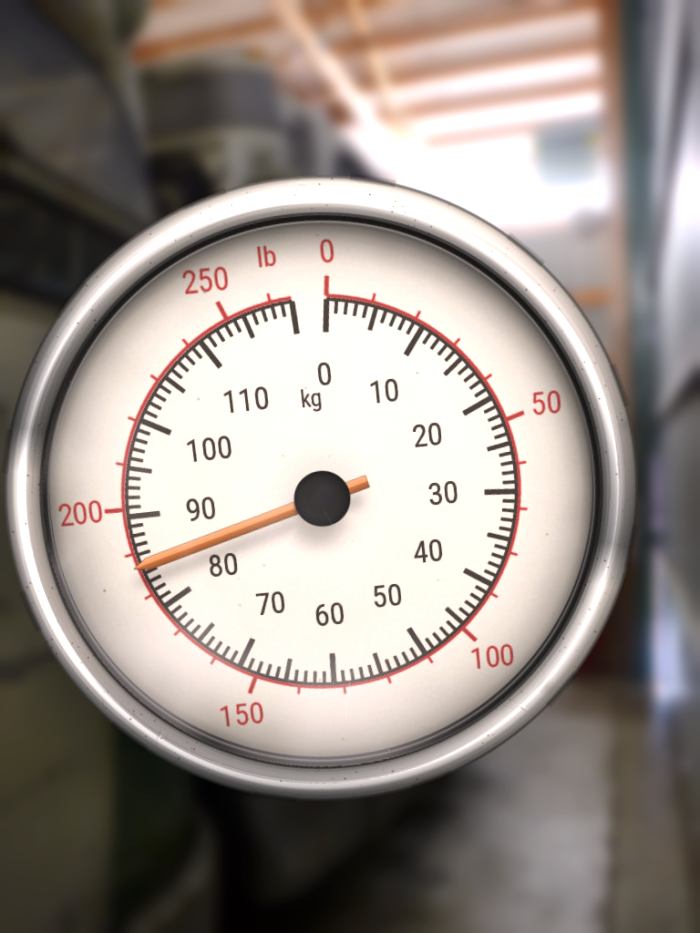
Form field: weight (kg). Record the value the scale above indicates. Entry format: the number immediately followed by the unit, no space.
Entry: 85kg
